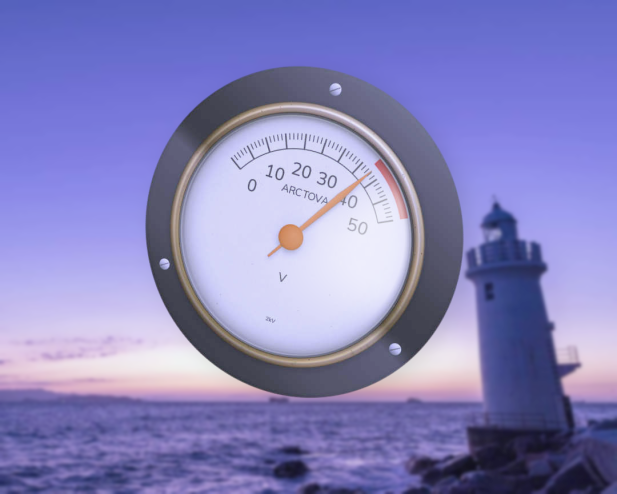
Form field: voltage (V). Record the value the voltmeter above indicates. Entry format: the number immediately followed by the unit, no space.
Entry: 38V
